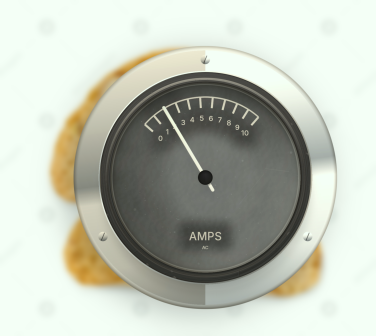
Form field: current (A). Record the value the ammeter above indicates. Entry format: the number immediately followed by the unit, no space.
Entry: 2A
